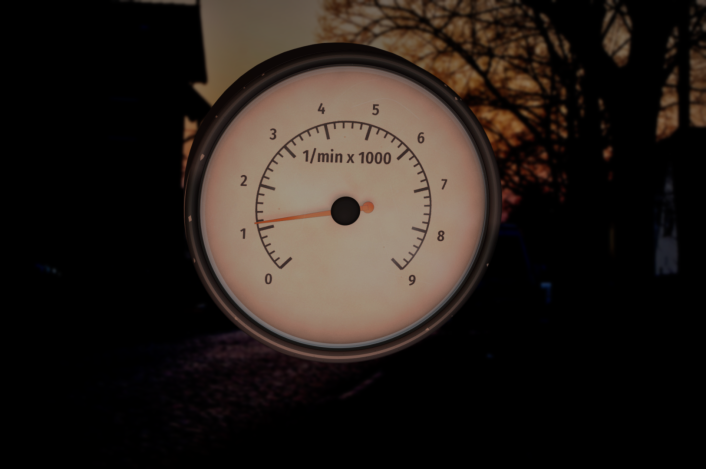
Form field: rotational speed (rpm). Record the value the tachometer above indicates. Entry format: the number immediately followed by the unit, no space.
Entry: 1200rpm
